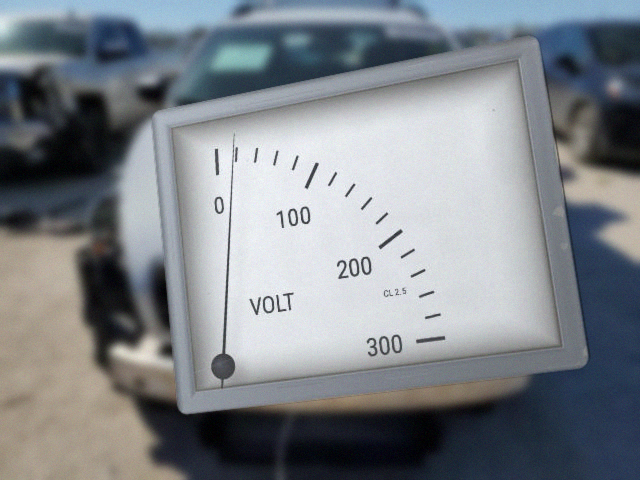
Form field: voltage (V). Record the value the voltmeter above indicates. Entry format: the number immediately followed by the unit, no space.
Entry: 20V
